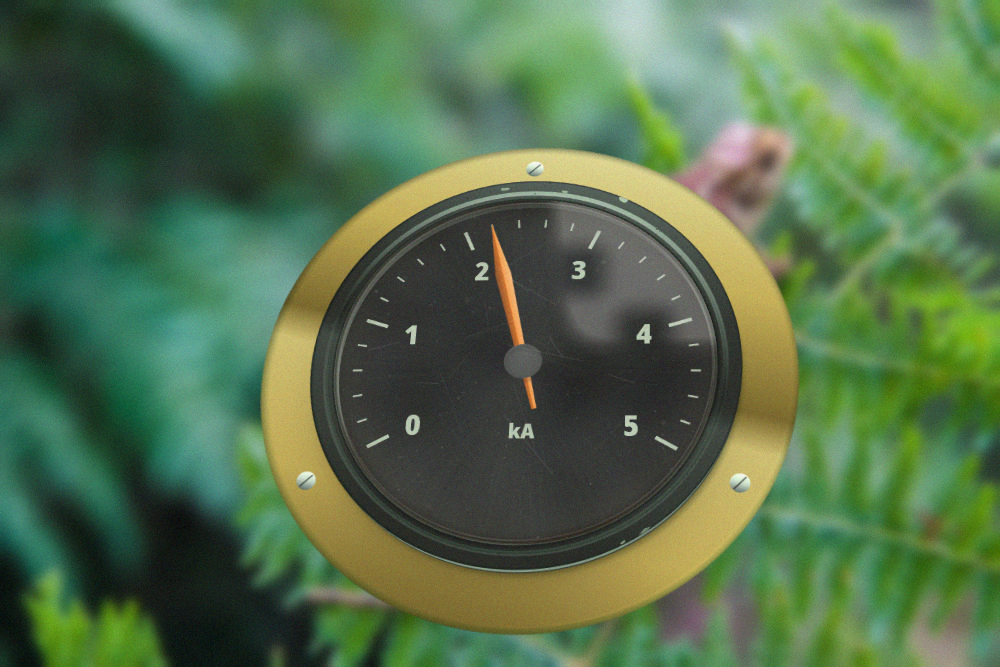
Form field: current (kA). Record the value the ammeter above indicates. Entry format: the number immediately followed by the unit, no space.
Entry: 2.2kA
